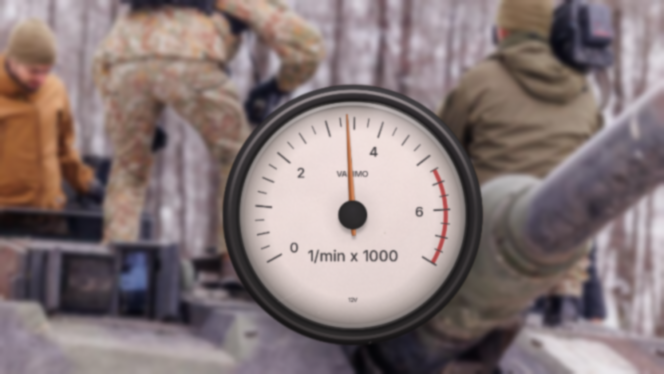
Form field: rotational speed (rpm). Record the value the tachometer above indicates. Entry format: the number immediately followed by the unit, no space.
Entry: 3375rpm
